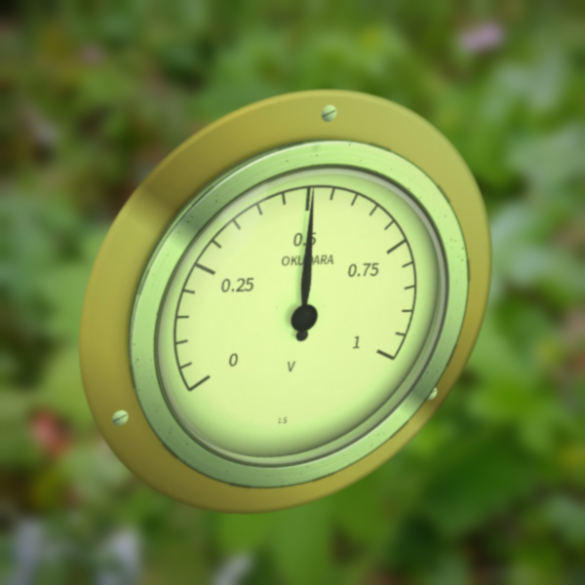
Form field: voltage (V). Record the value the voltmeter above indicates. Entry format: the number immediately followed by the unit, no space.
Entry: 0.5V
